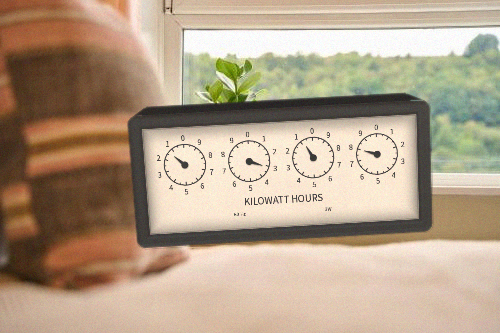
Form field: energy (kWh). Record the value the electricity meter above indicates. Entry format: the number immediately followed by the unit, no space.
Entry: 1308kWh
